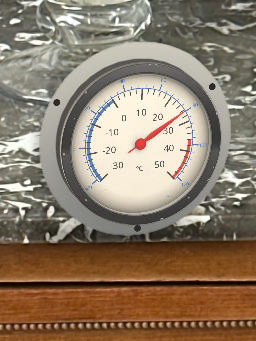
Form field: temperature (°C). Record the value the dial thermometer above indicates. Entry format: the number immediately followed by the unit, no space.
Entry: 26°C
